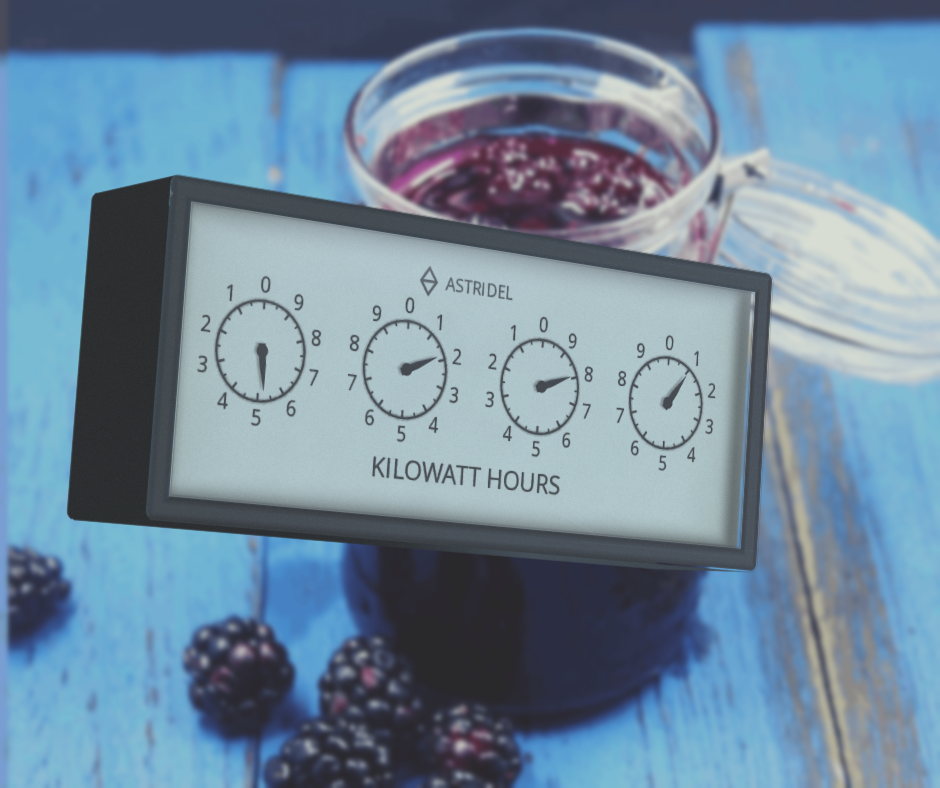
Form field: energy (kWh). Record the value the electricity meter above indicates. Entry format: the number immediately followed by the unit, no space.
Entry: 5181kWh
